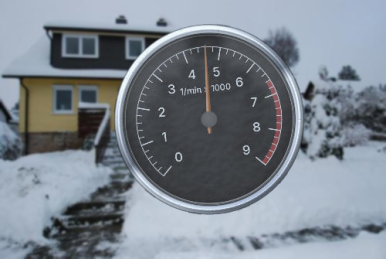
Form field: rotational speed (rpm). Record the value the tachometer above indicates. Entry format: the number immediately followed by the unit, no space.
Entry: 4600rpm
